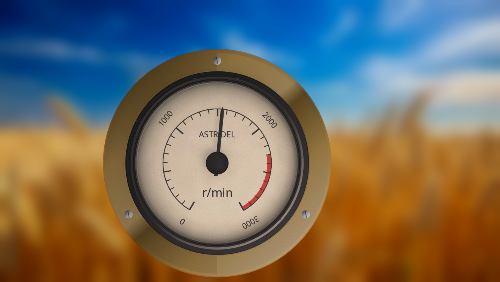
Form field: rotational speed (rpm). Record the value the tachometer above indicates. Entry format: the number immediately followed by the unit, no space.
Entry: 1550rpm
